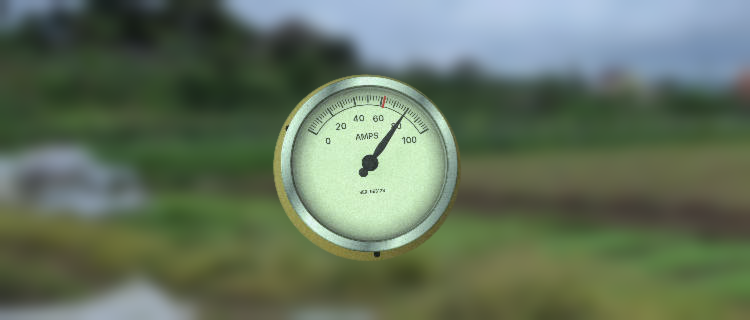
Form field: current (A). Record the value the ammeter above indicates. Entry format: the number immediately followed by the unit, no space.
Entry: 80A
